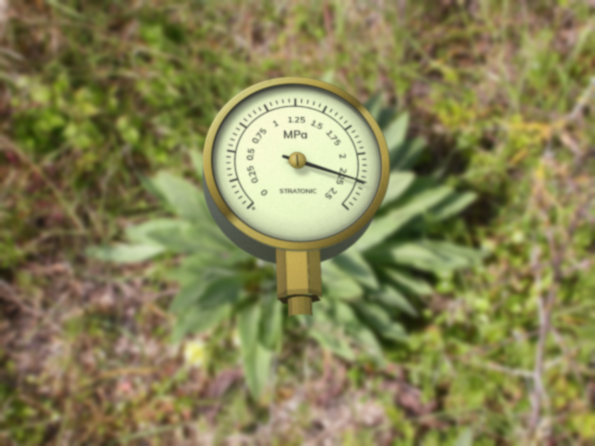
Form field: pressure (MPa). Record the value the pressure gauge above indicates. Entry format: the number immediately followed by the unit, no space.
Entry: 2.25MPa
